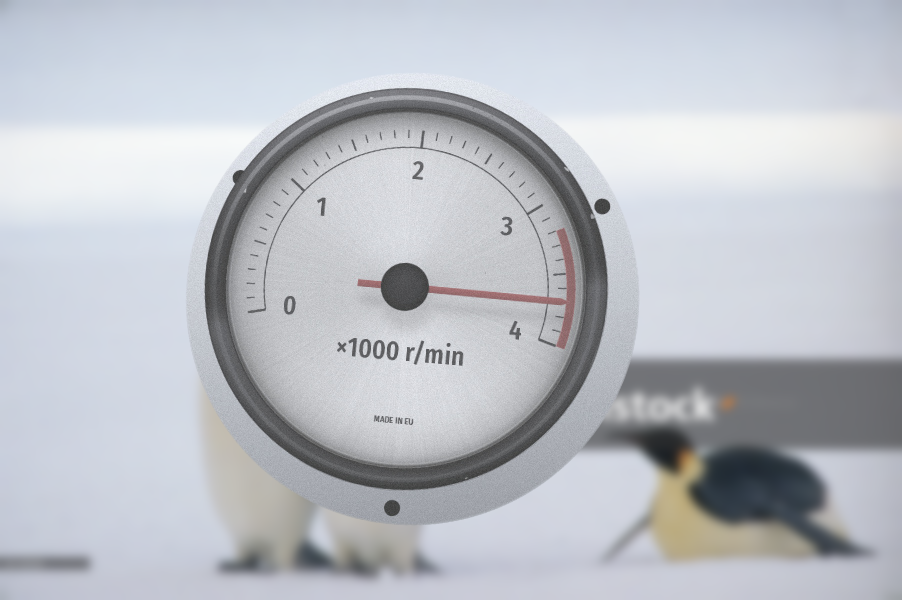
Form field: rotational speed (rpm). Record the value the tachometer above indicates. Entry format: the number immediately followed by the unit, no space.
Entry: 3700rpm
